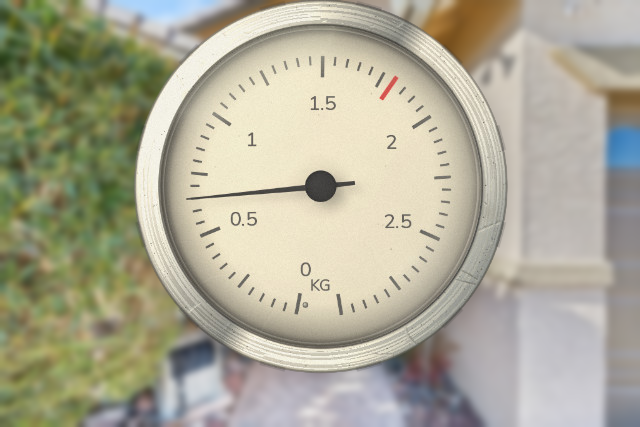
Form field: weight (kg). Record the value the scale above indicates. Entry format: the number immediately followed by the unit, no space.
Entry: 0.65kg
